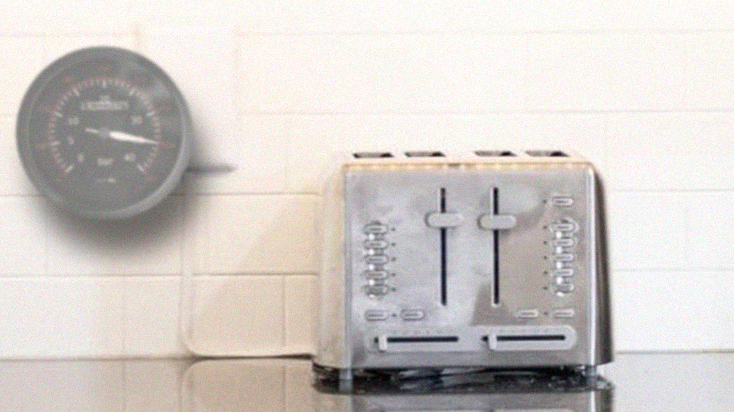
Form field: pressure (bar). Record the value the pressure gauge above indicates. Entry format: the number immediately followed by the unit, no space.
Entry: 35bar
